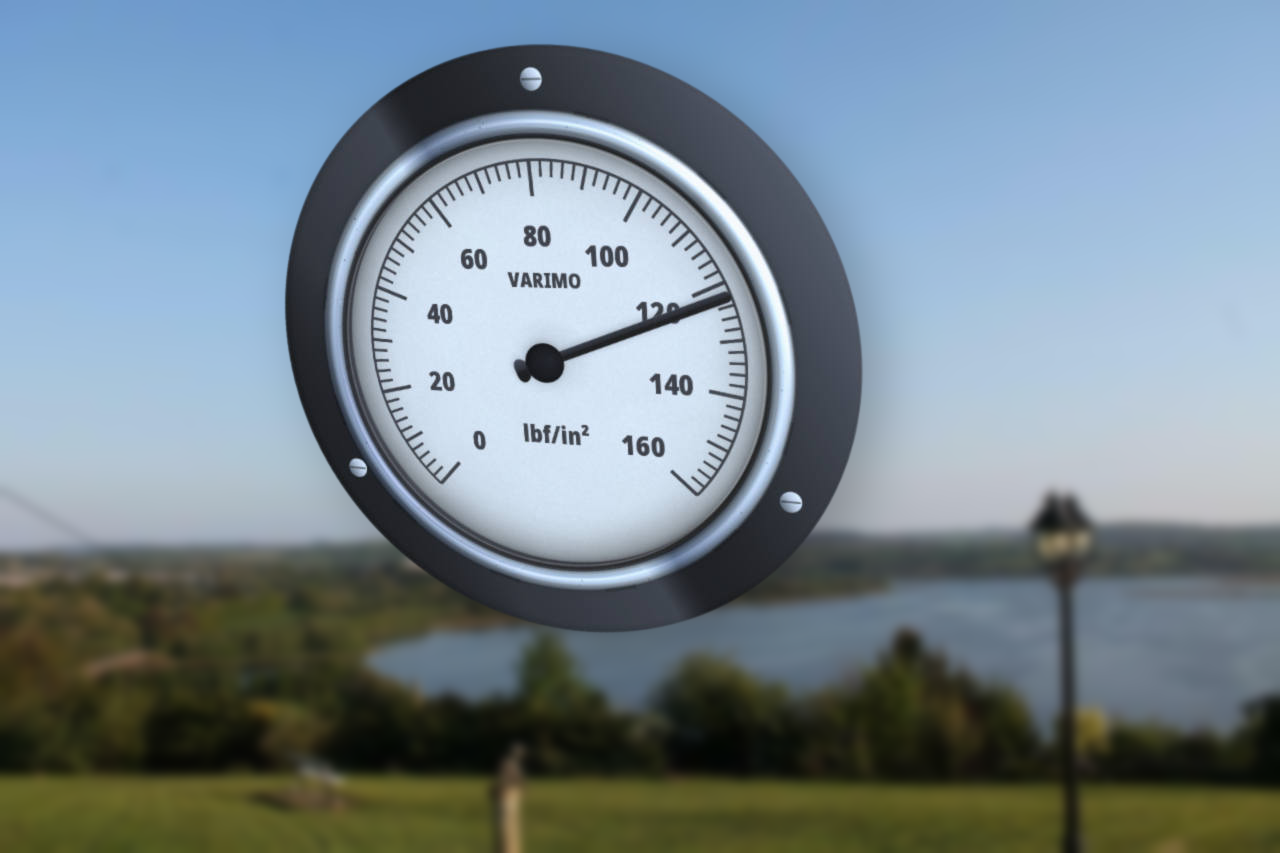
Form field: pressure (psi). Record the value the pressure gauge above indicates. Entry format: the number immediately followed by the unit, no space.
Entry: 122psi
